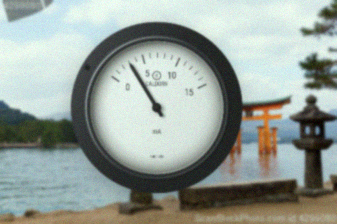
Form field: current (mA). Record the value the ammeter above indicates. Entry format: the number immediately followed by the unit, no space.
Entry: 3mA
